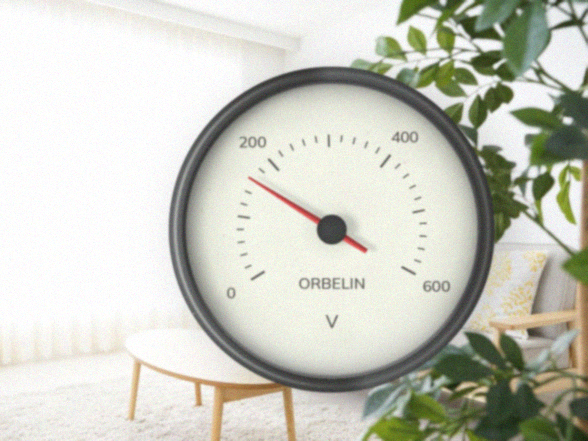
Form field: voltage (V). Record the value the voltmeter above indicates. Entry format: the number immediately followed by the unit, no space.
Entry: 160V
